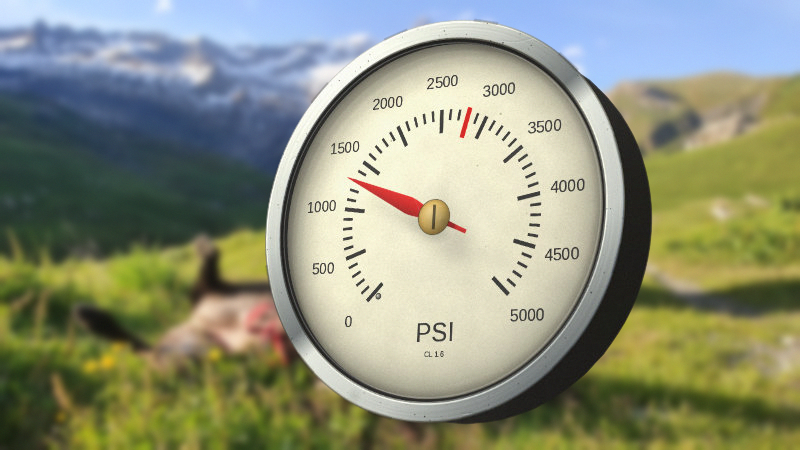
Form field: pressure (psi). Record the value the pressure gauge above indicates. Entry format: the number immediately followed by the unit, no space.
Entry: 1300psi
